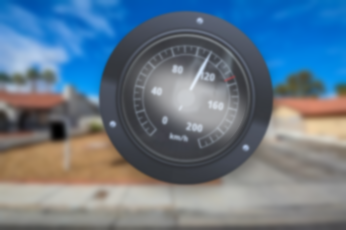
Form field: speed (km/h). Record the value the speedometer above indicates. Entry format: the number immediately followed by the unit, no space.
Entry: 110km/h
